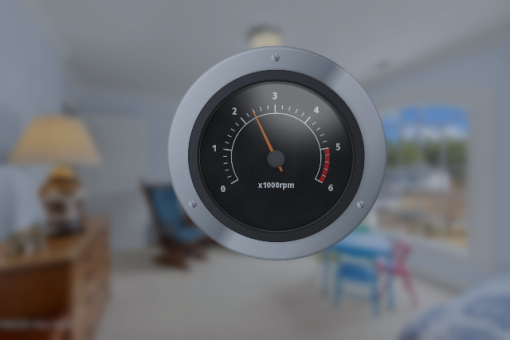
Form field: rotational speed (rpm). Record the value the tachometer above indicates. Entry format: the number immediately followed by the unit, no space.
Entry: 2400rpm
